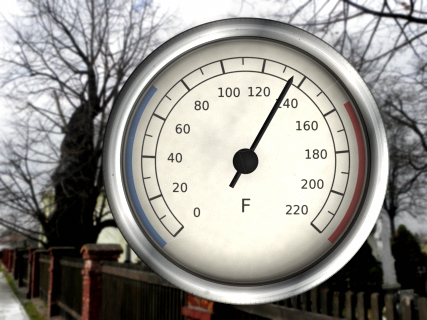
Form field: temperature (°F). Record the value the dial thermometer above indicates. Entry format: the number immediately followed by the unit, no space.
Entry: 135°F
